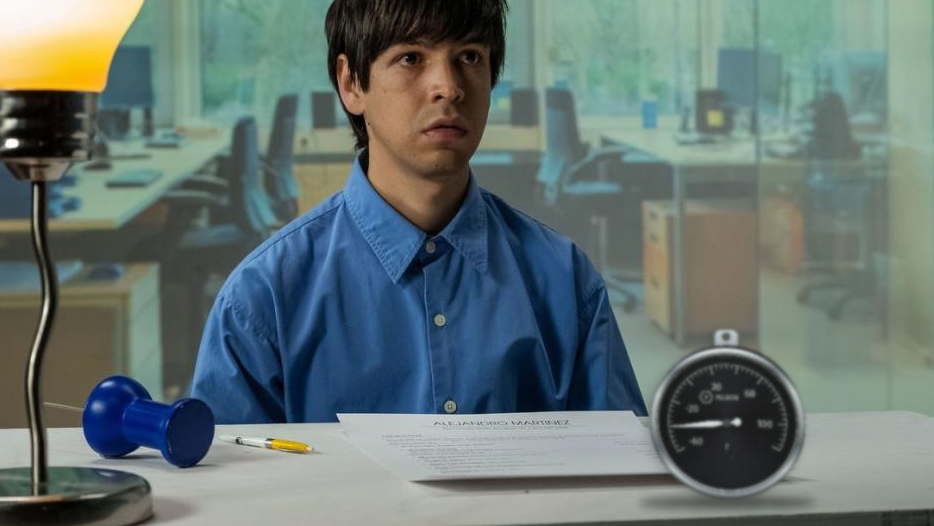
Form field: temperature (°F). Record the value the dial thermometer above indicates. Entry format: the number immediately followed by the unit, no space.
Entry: -40°F
